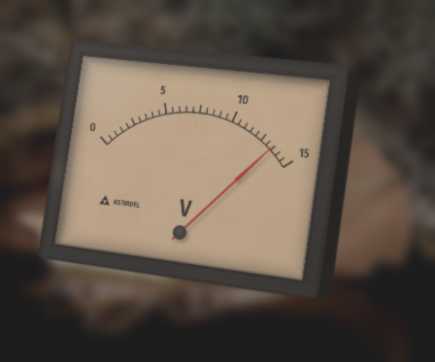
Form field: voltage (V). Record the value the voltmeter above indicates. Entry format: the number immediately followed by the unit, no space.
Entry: 13.5V
